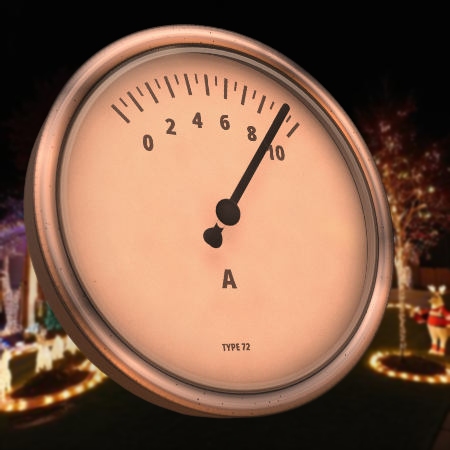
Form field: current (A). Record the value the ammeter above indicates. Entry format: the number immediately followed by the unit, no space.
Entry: 9A
